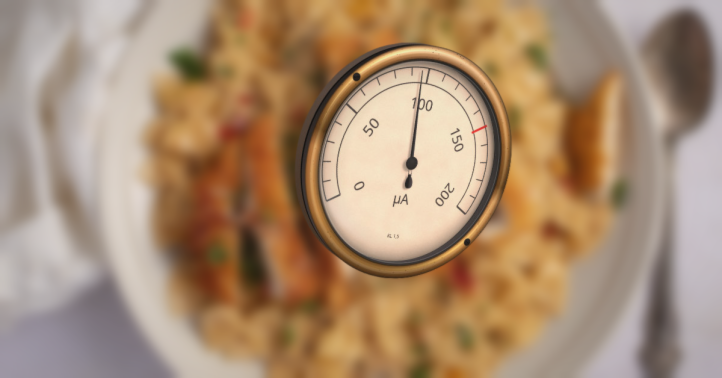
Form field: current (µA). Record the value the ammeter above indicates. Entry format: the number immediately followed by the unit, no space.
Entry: 95µA
